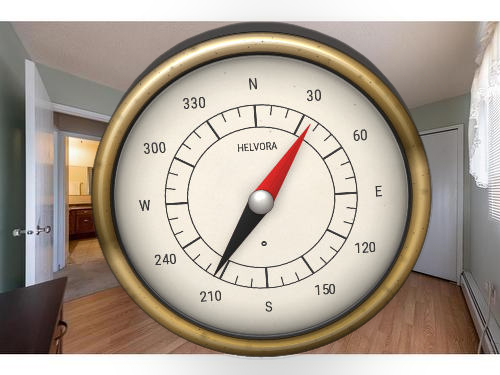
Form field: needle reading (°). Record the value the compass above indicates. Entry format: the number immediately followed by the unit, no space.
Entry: 35°
